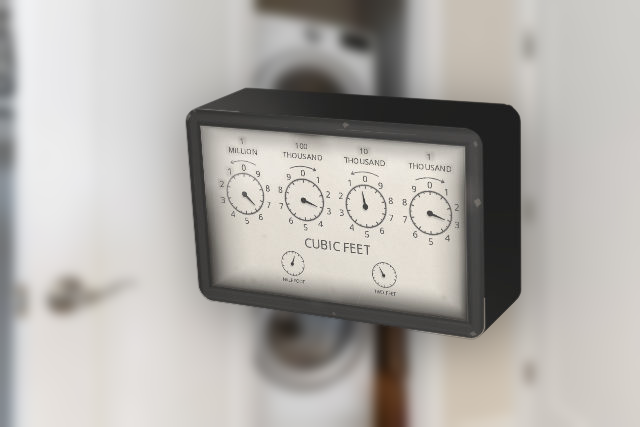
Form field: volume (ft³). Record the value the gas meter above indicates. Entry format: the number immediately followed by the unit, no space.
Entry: 630300ft³
